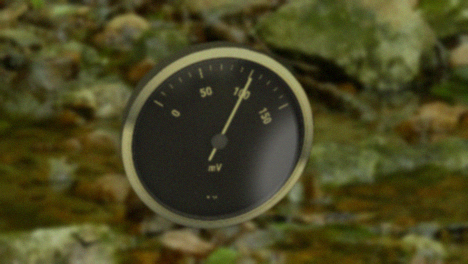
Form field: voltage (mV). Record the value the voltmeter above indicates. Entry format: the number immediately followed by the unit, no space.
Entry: 100mV
